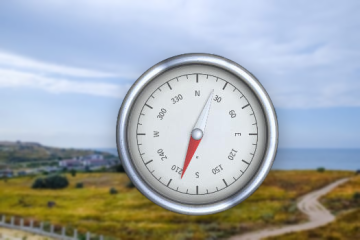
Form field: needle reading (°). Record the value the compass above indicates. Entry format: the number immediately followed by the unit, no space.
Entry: 200°
